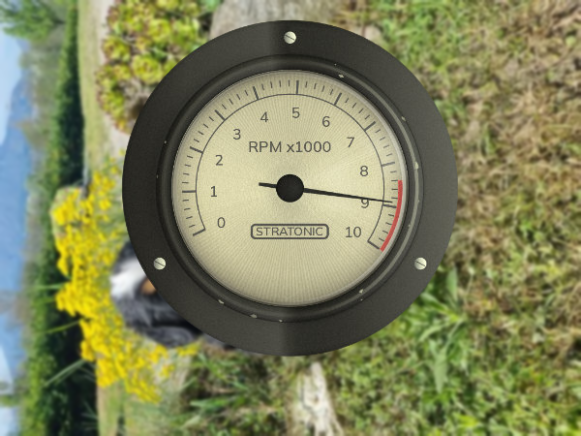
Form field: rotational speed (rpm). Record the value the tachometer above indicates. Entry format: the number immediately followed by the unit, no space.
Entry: 8900rpm
